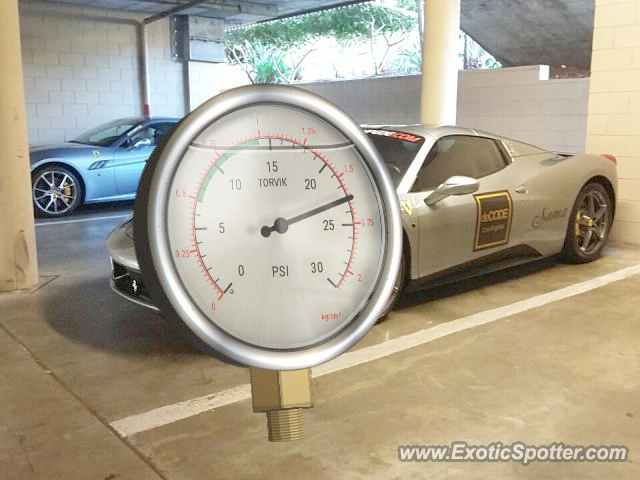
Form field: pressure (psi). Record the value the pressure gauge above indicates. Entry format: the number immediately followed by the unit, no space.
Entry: 23psi
